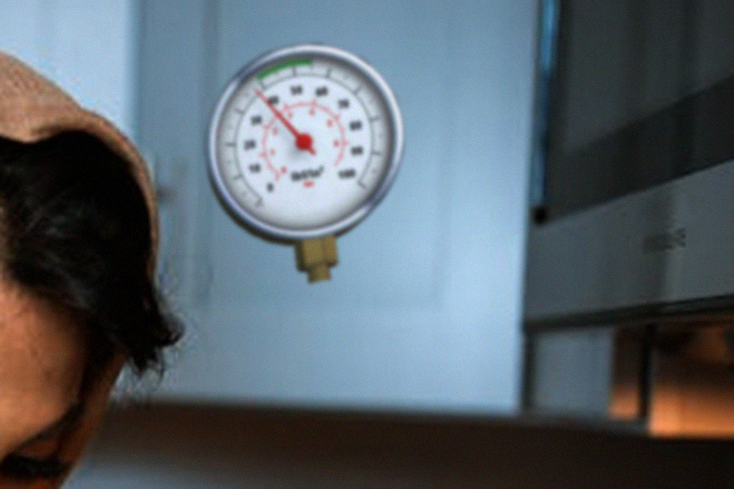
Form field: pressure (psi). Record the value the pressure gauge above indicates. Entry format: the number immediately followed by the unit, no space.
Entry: 37.5psi
